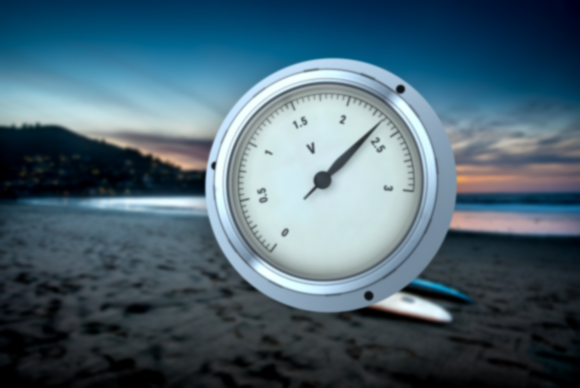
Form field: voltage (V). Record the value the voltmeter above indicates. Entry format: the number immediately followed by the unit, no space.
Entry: 2.35V
